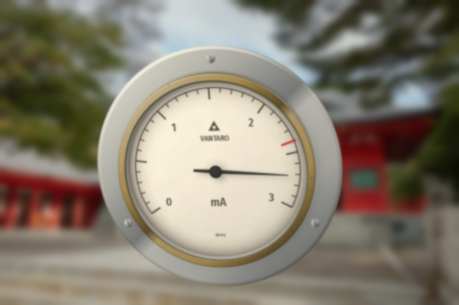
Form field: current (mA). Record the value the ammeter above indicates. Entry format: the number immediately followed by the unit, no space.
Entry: 2.7mA
